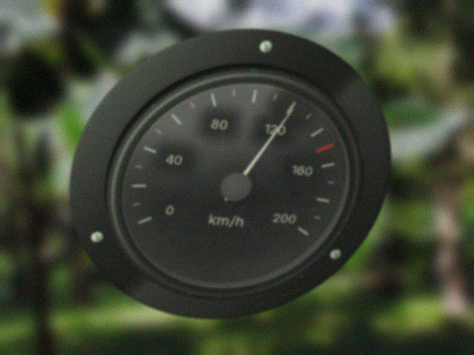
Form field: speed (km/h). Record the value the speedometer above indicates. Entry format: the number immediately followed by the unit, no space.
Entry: 120km/h
